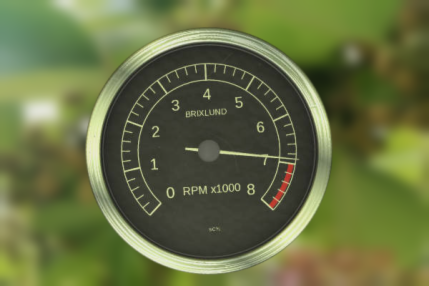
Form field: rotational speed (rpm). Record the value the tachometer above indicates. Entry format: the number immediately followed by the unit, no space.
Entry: 6900rpm
